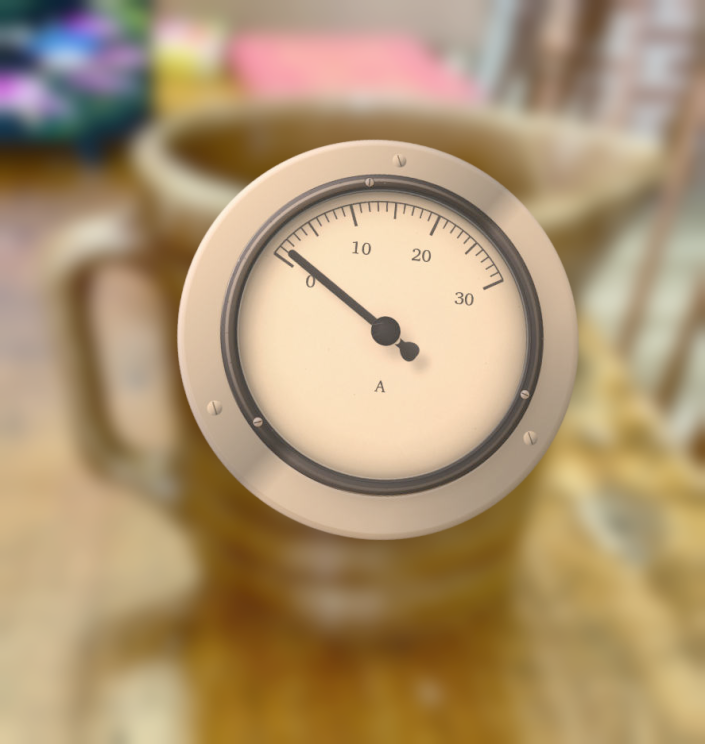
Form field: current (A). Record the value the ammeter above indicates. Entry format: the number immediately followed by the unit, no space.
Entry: 1A
